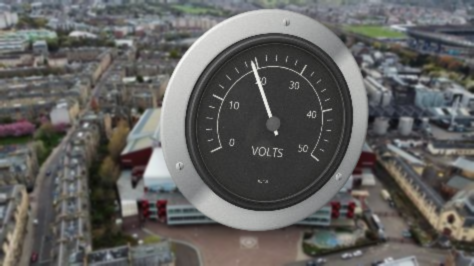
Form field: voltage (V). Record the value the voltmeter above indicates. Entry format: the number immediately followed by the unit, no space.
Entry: 19V
